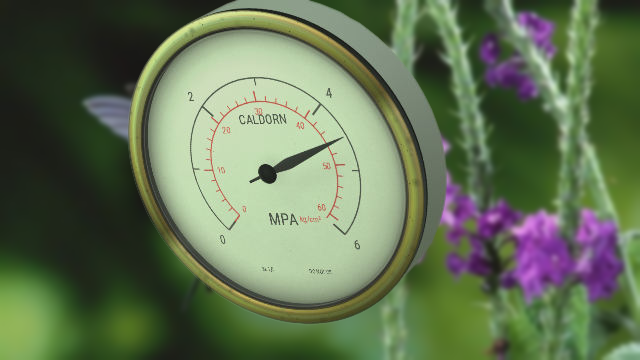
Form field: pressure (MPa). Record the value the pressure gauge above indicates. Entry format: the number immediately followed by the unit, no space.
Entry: 4.5MPa
